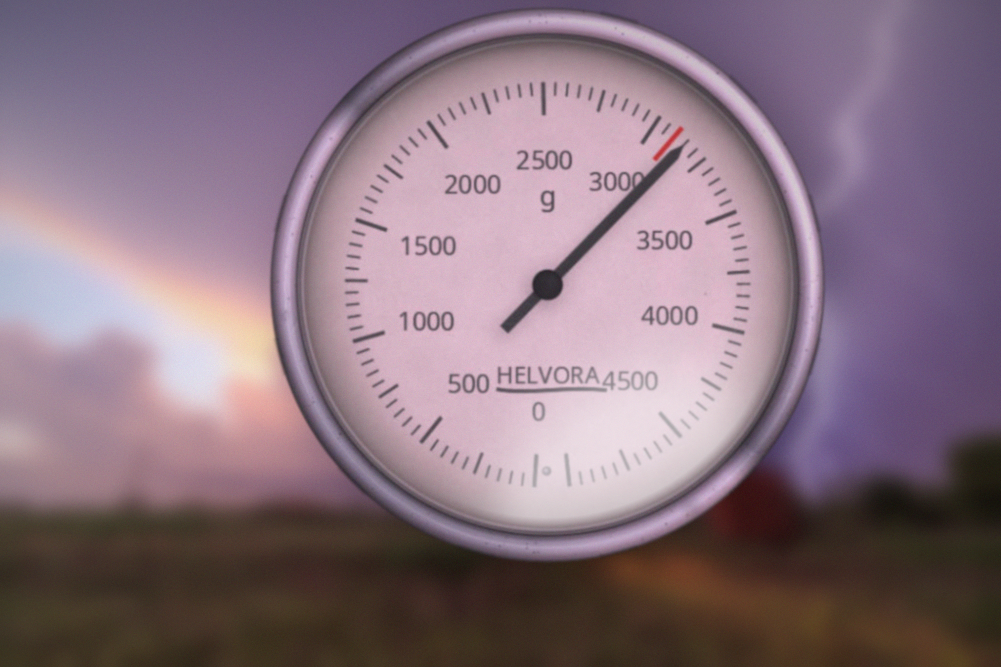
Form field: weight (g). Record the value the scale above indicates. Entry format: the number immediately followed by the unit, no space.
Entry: 3150g
